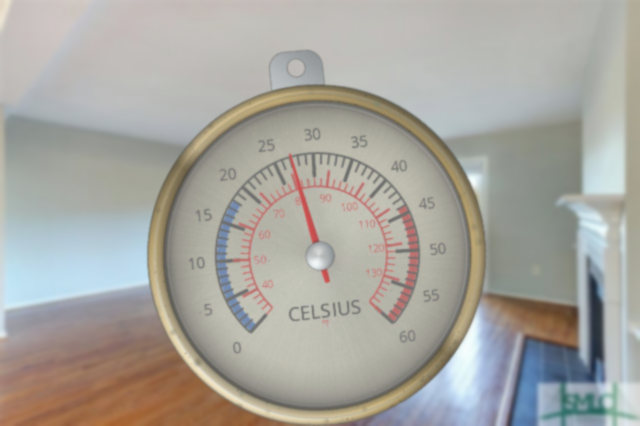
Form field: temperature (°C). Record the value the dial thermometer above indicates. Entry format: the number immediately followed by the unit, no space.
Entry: 27°C
